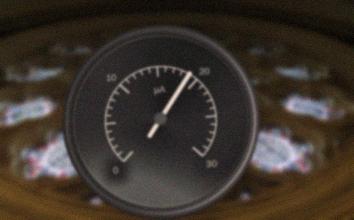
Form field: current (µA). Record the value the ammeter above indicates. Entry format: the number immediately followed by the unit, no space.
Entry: 19µA
